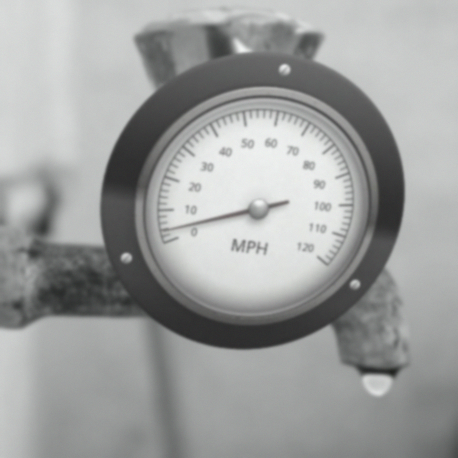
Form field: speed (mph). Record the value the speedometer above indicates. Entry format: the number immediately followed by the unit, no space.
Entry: 4mph
